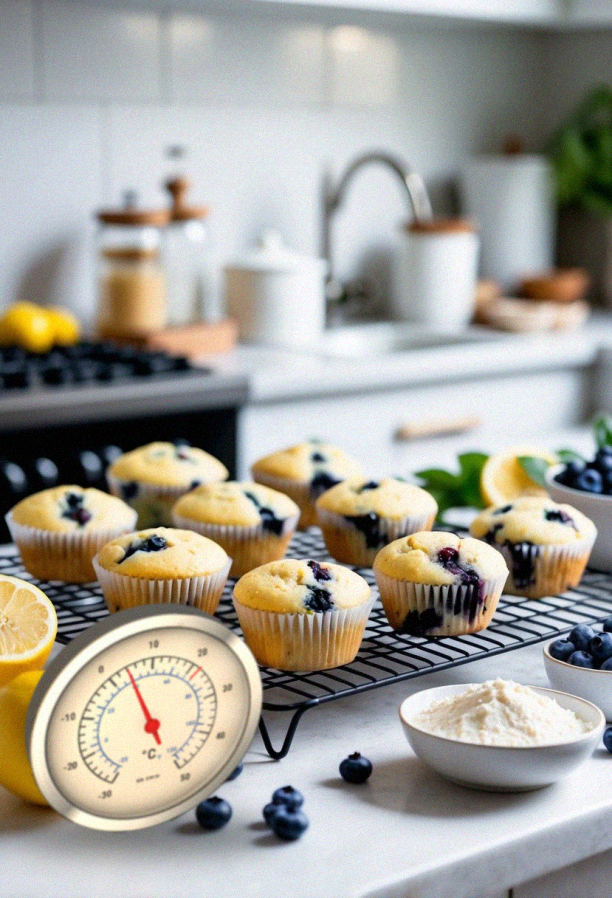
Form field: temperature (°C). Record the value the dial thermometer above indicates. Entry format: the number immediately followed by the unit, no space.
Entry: 4°C
